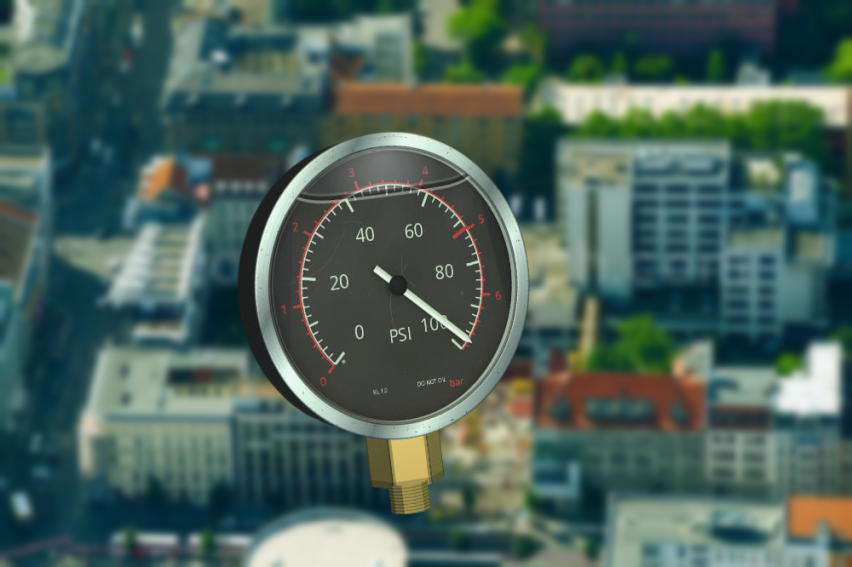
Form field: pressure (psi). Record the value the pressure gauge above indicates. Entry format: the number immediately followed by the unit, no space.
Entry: 98psi
